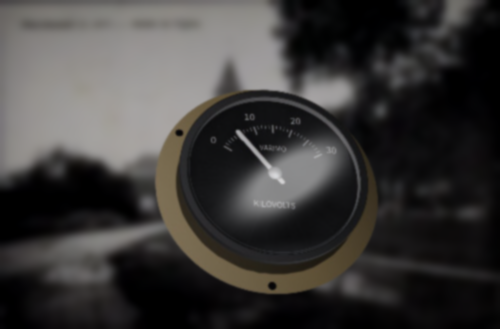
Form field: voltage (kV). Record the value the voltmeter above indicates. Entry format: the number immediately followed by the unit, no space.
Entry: 5kV
